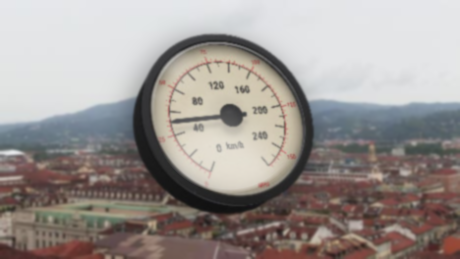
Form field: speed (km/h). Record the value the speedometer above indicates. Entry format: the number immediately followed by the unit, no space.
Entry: 50km/h
